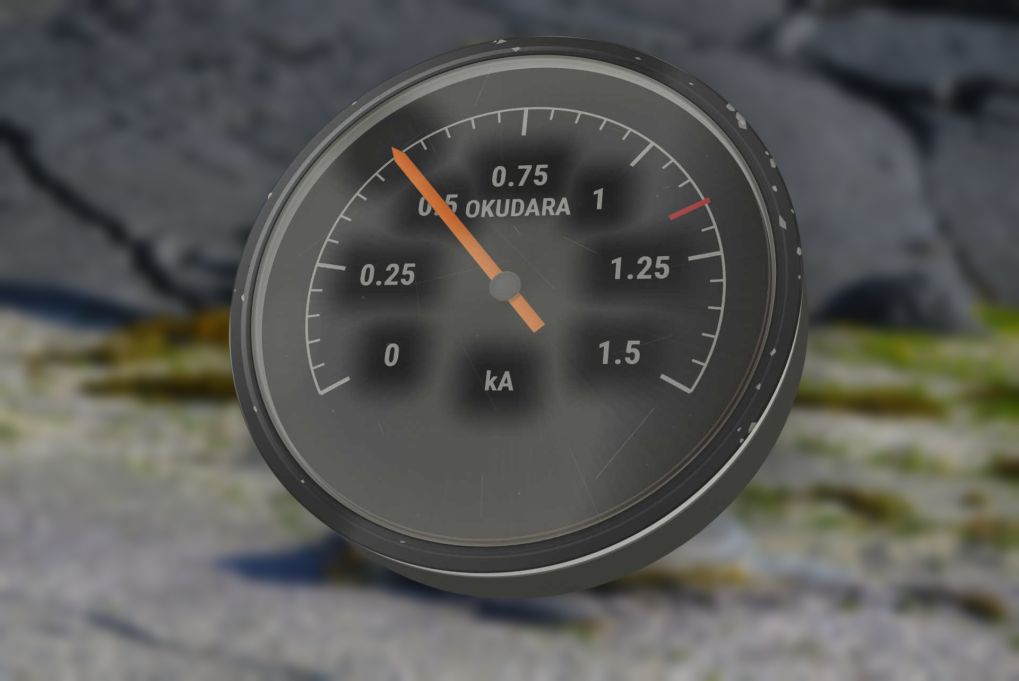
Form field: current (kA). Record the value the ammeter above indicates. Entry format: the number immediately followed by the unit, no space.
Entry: 0.5kA
